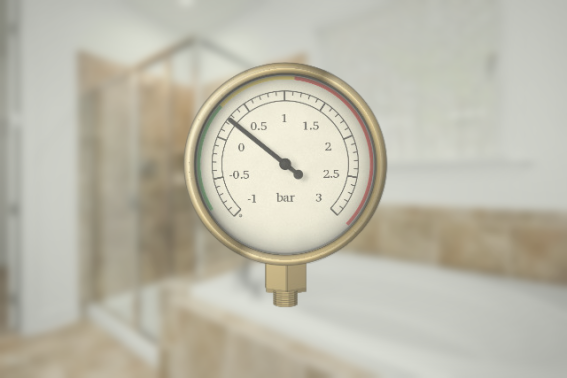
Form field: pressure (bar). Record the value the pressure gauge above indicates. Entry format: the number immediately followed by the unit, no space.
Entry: 0.25bar
